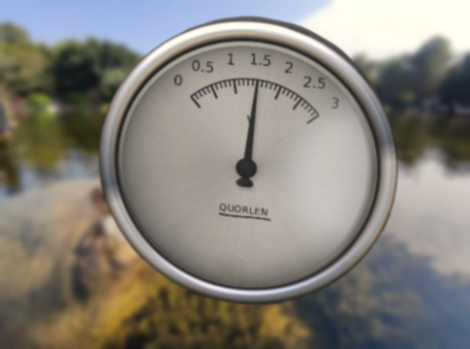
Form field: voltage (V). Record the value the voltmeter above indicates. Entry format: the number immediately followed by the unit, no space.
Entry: 1.5V
